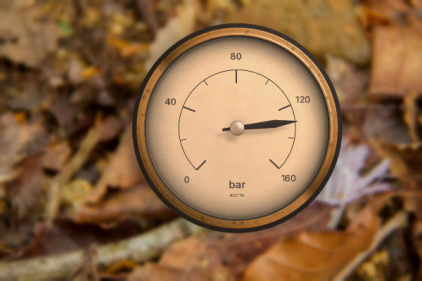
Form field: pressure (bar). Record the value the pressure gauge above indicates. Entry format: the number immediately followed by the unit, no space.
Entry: 130bar
